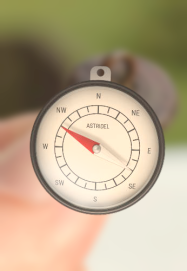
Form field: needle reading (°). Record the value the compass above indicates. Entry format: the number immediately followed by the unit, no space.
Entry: 300°
